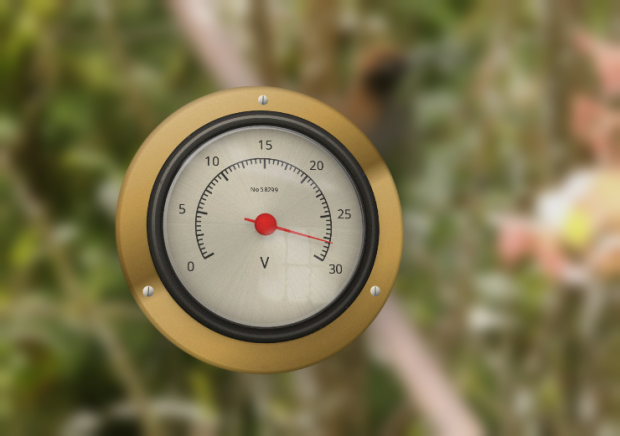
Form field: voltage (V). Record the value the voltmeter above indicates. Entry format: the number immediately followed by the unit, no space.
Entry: 28V
